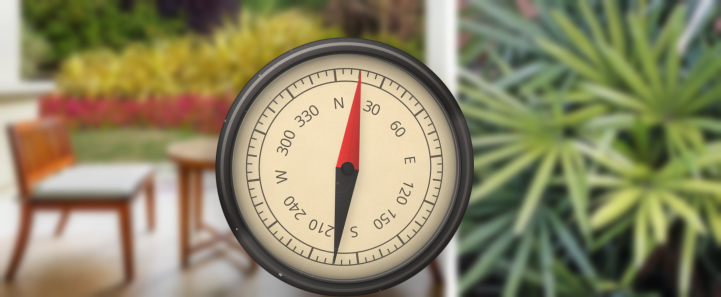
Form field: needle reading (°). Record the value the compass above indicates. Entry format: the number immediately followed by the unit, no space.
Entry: 15°
